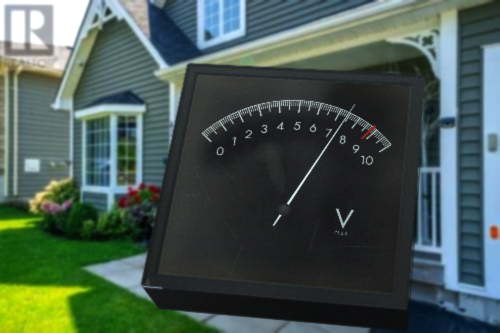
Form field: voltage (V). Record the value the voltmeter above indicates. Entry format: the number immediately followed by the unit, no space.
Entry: 7.5V
